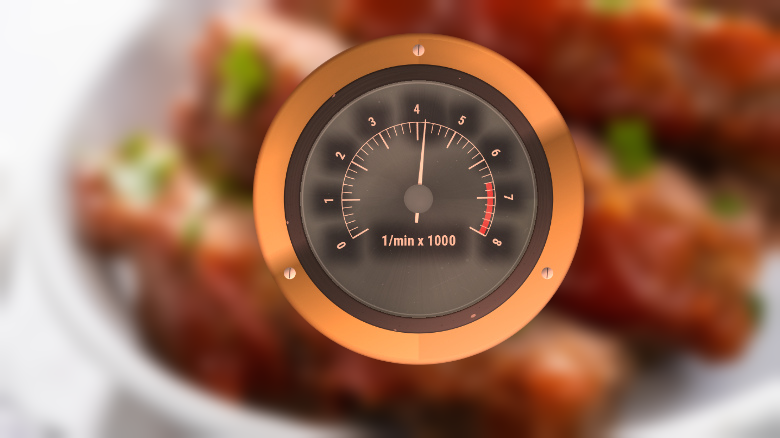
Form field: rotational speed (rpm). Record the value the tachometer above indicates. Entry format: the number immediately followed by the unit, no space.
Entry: 4200rpm
